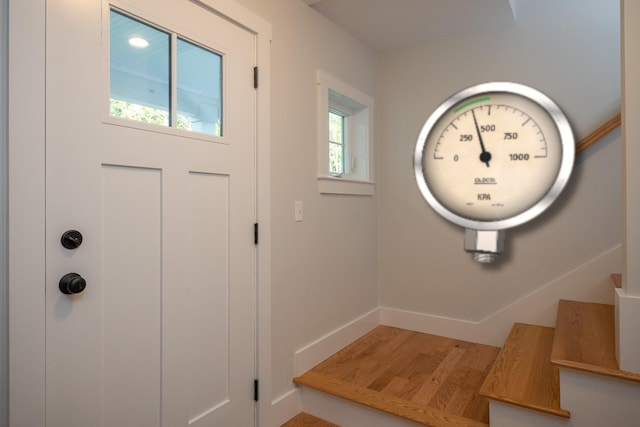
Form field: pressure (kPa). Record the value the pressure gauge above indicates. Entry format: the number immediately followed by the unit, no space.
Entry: 400kPa
